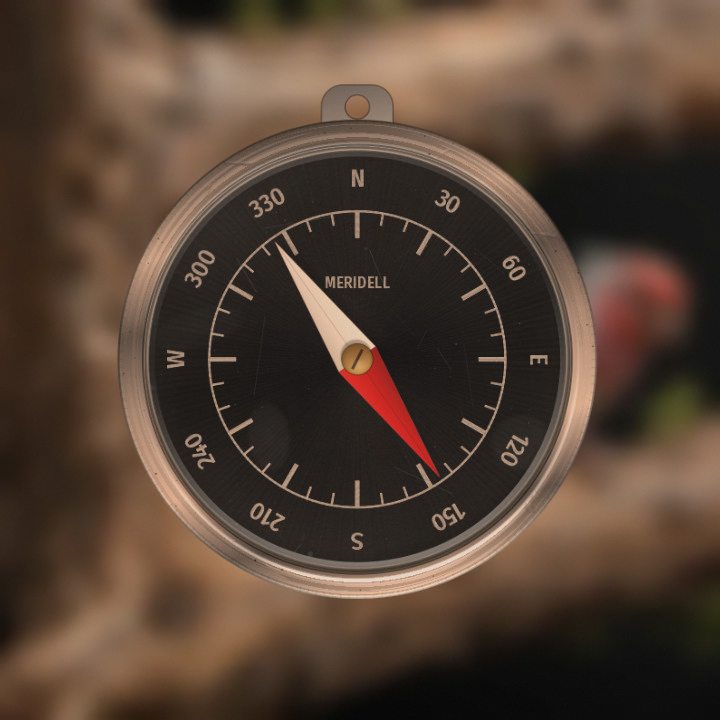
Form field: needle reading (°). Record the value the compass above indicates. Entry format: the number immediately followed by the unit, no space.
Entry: 145°
